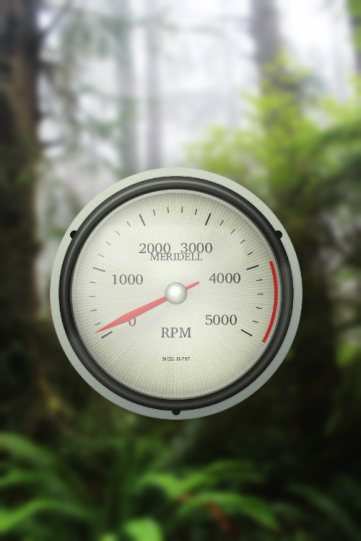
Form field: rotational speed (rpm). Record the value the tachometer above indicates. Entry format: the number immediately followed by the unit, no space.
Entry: 100rpm
